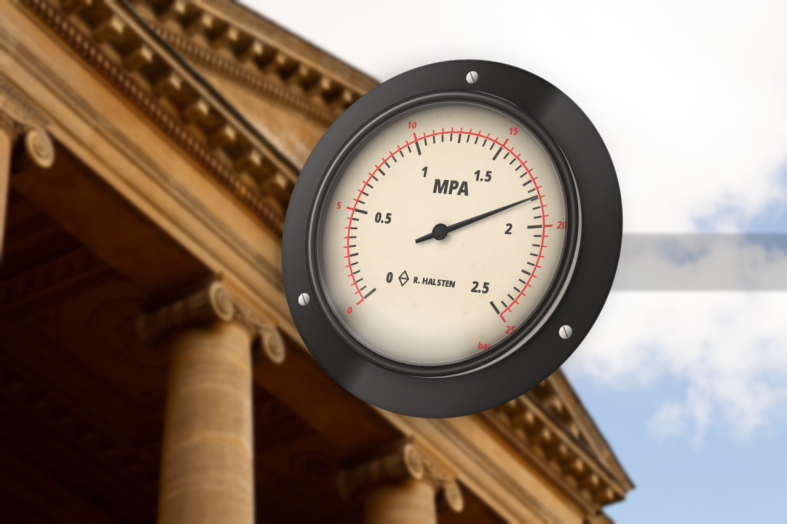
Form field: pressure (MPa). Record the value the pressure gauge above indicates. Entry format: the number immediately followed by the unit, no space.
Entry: 1.85MPa
